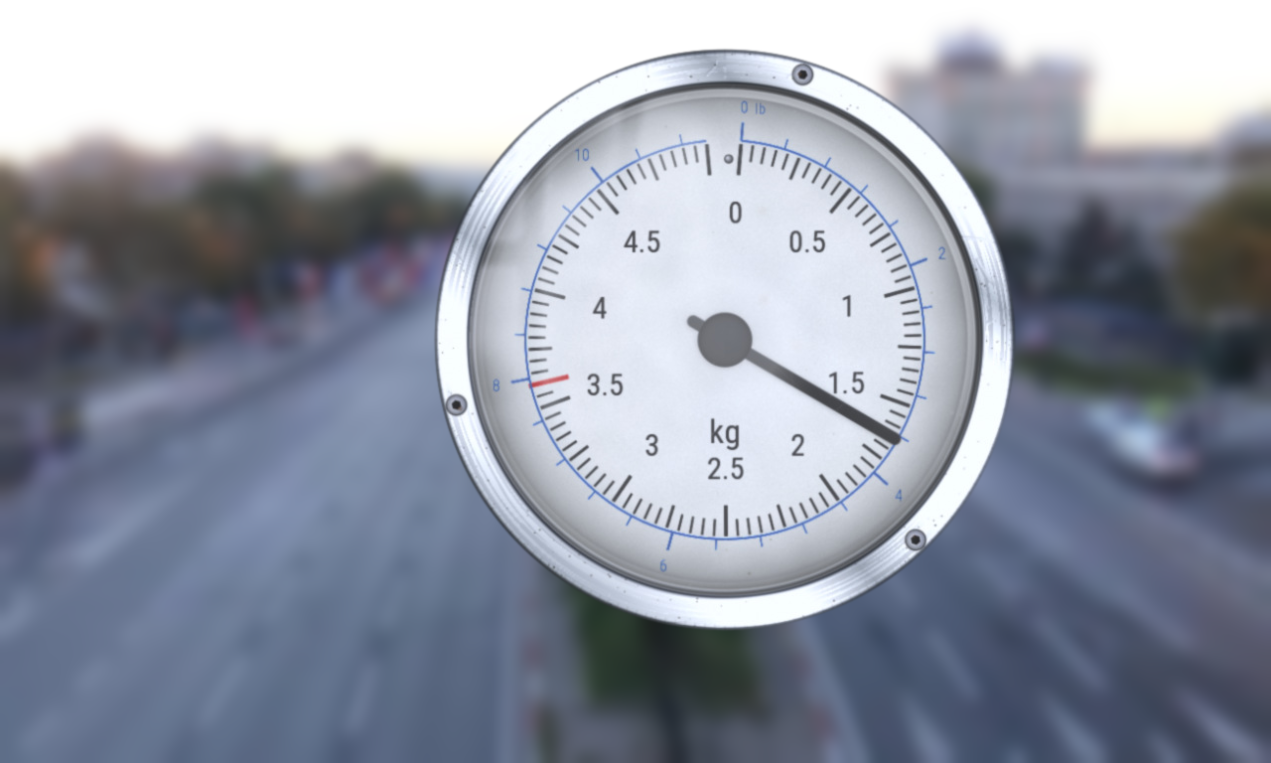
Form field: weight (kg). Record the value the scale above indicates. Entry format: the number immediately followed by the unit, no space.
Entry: 1.65kg
